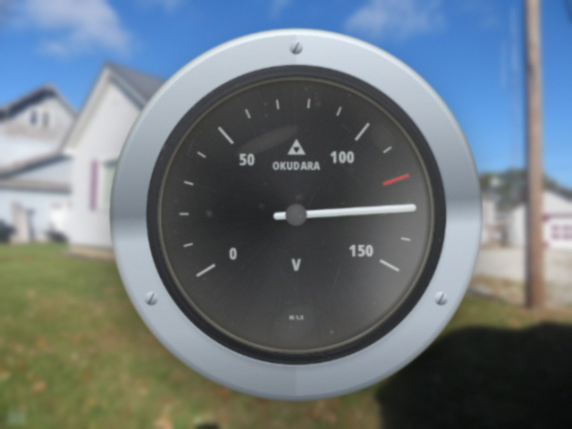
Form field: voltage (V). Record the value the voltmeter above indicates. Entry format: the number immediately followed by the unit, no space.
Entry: 130V
